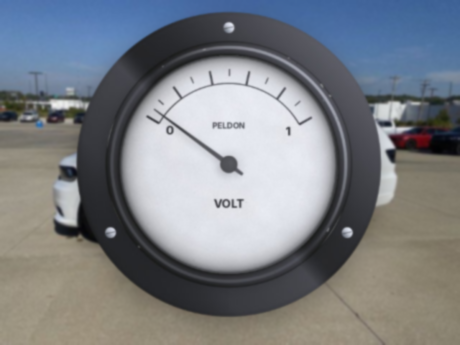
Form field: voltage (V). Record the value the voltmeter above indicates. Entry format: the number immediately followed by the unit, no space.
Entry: 0.05V
